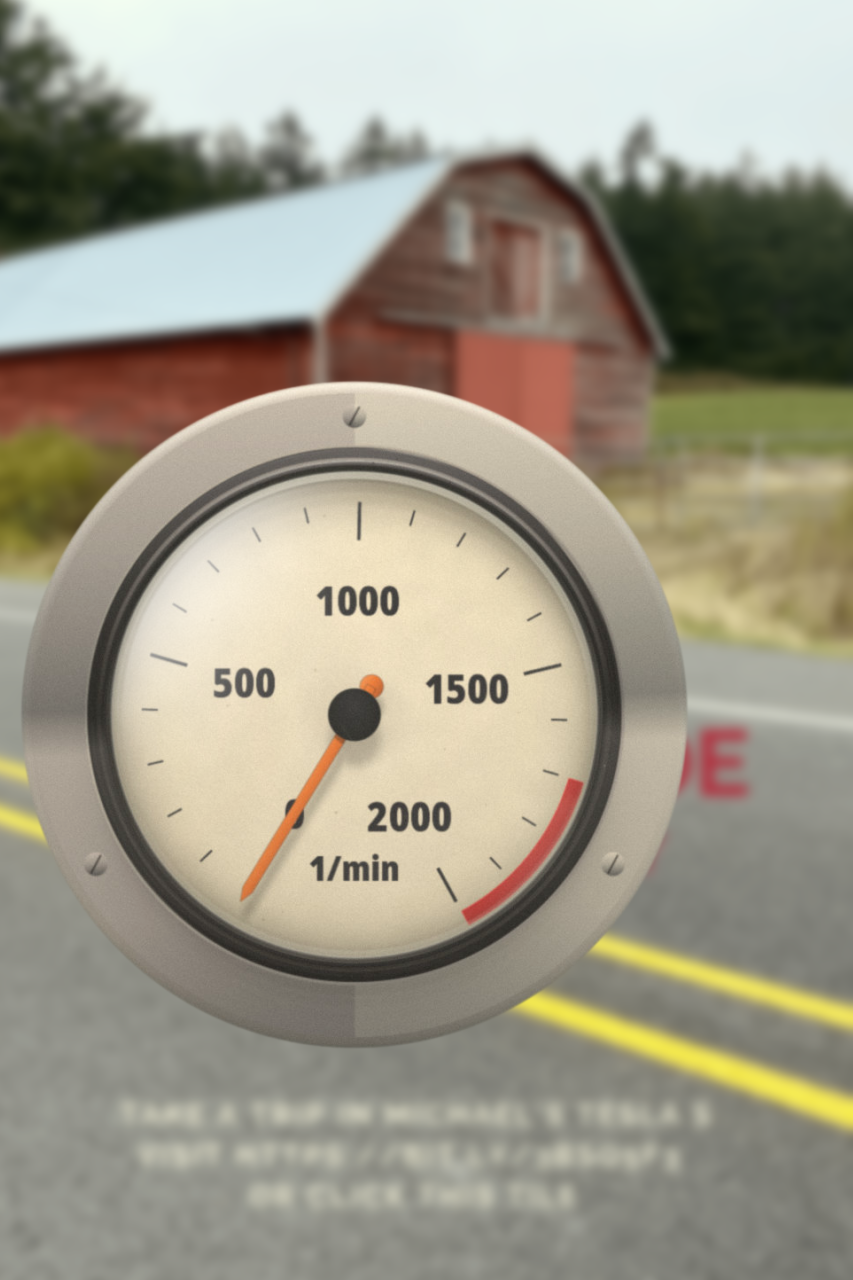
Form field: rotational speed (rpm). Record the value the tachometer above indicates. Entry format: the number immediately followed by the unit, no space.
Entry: 0rpm
